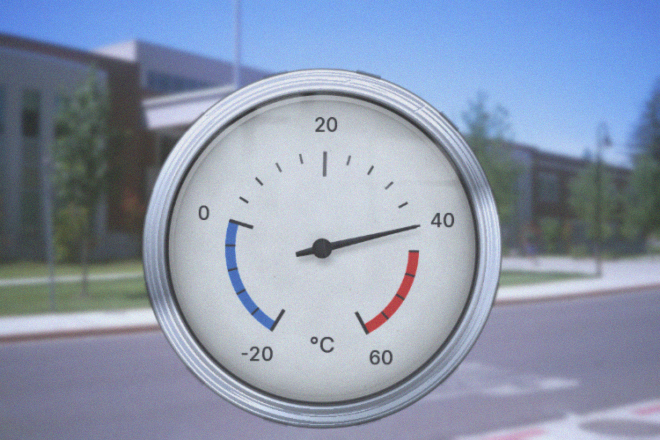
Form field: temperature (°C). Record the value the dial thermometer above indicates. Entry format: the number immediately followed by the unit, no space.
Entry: 40°C
